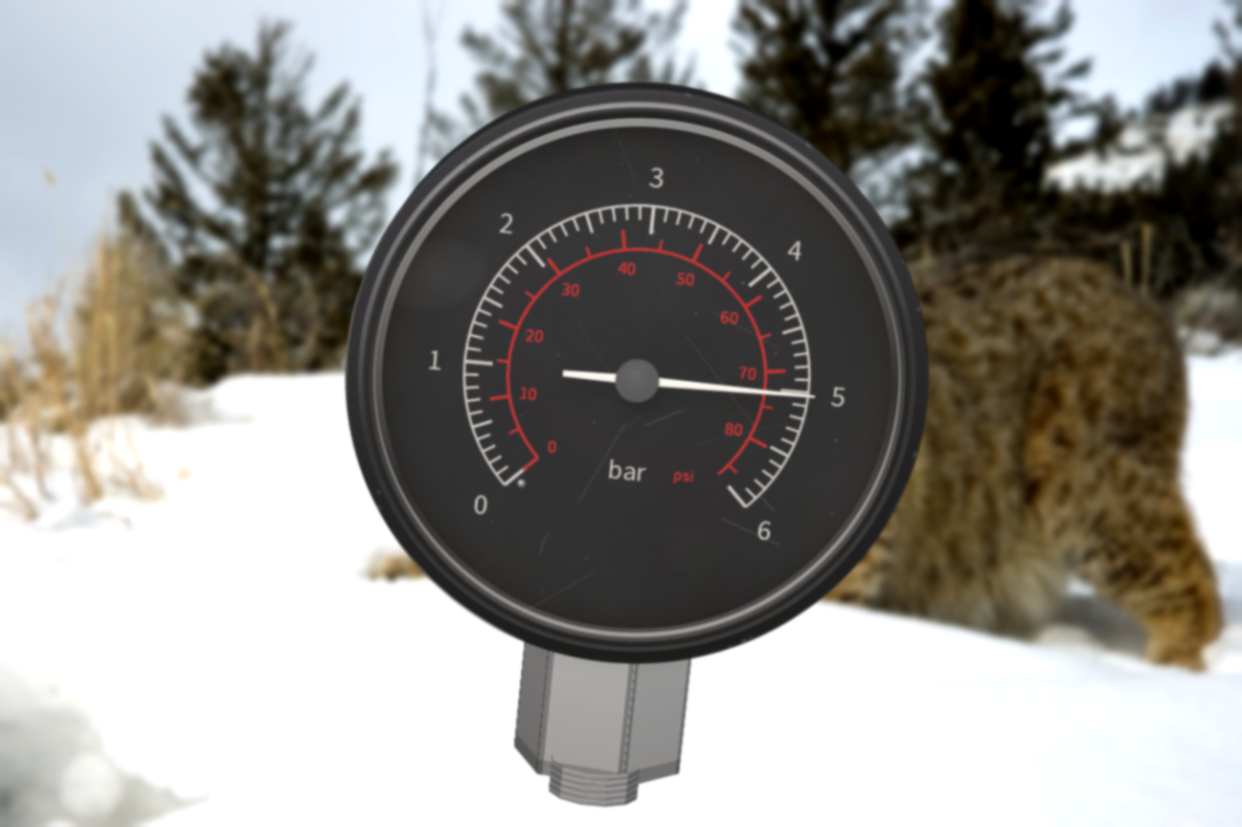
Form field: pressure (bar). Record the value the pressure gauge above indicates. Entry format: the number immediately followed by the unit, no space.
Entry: 5bar
